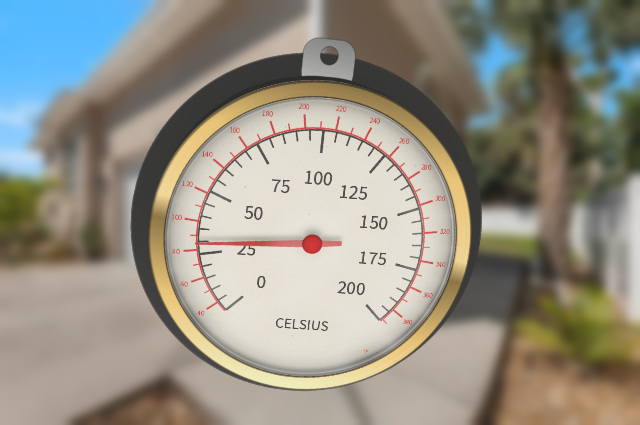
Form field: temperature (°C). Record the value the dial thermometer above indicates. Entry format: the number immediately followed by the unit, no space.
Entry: 30°C
